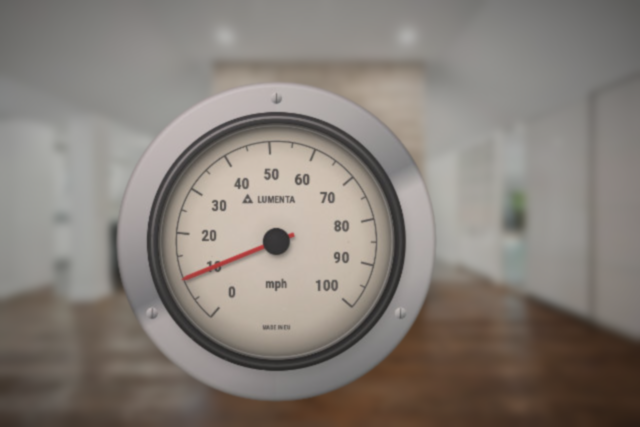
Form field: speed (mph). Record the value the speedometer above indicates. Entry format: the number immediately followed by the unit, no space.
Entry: 10mph
